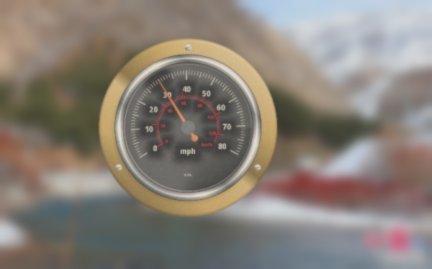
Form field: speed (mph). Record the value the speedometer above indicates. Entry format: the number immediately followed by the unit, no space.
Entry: 30mph
